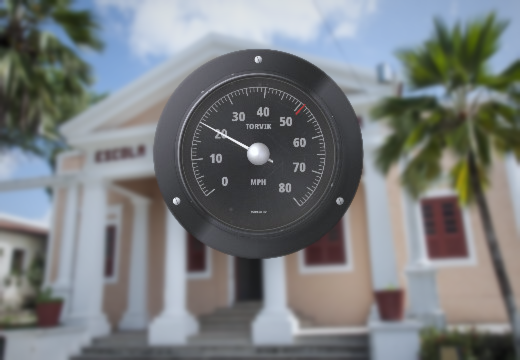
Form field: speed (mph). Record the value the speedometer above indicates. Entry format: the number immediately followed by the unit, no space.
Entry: 20mph
